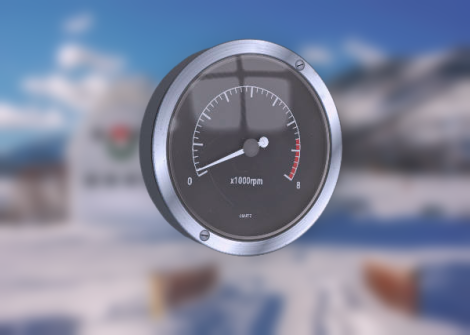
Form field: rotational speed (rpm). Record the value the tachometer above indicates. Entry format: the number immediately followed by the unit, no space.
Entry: 200rpm
